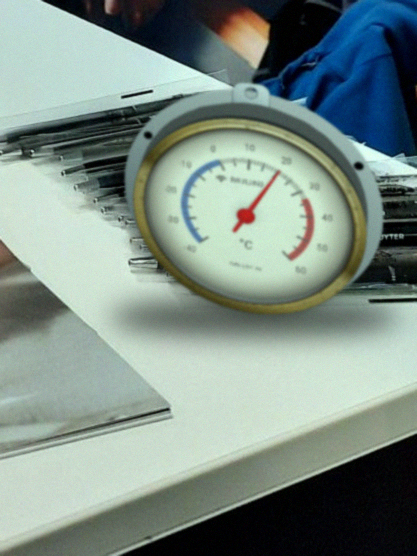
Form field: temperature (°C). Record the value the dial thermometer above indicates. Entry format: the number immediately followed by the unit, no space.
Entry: 20°C
